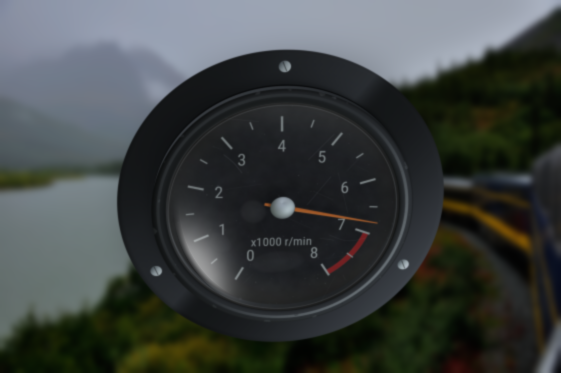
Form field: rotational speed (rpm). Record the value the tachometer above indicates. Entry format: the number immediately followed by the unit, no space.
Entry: 6750rpm
